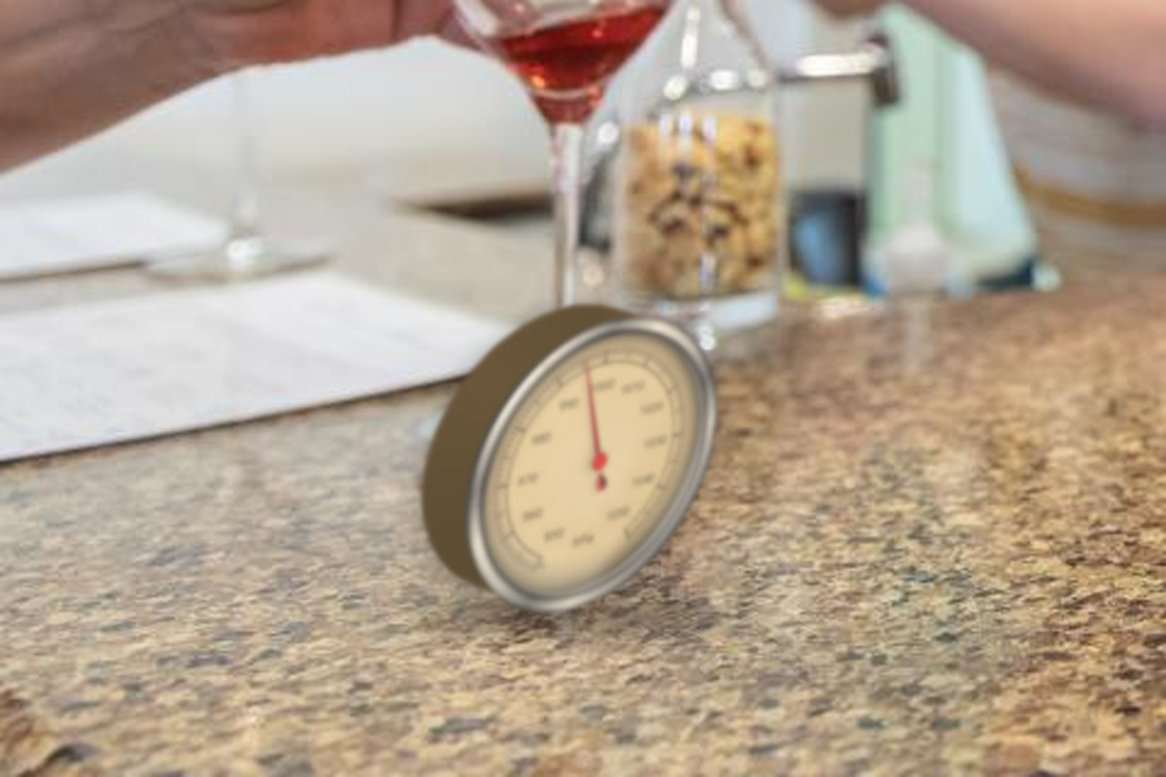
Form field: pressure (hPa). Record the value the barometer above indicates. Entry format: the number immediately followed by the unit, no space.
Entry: 995hPa
